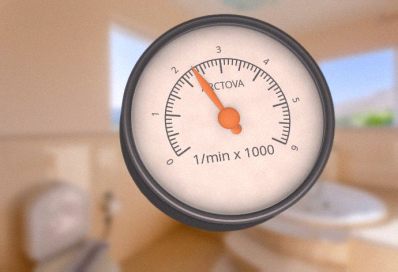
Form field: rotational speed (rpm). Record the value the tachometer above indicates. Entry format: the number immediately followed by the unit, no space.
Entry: 2300rpm
